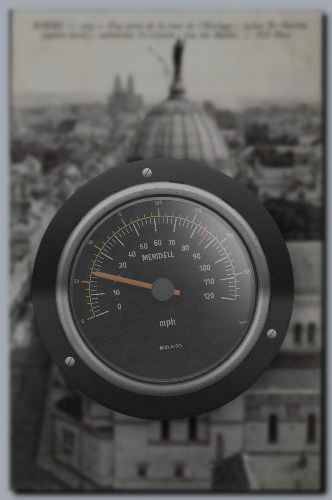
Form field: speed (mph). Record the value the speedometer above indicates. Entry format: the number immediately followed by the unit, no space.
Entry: 20mph
